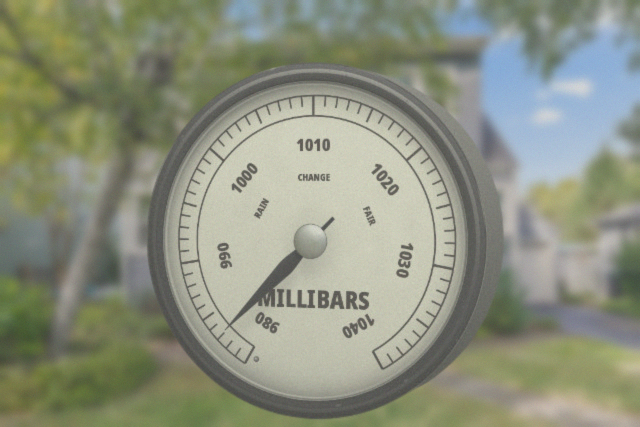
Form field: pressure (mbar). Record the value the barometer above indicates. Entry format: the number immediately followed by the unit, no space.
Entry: 983mbar
